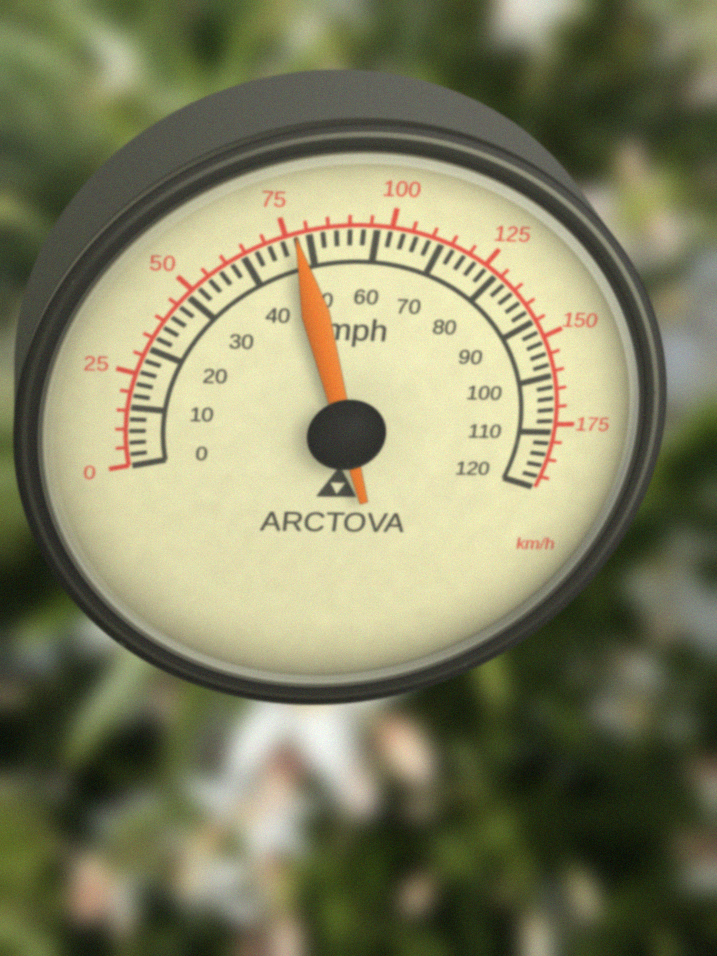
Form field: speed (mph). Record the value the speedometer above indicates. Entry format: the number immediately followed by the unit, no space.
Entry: 48mph
